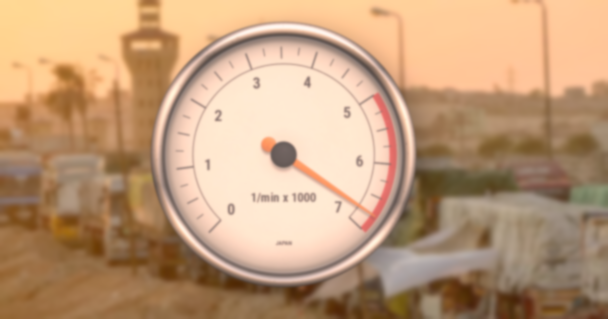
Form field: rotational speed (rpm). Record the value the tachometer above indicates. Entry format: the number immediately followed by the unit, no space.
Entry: 6750rpm
